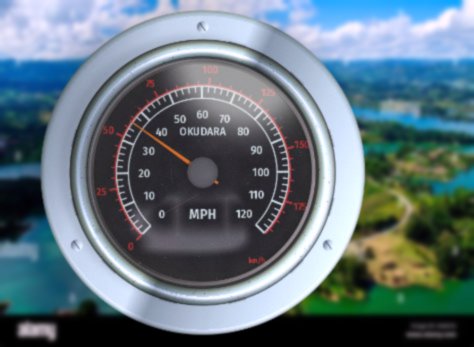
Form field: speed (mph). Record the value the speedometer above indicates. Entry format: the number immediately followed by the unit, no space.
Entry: 36mph
